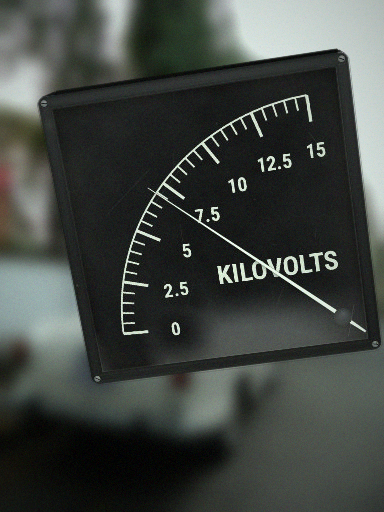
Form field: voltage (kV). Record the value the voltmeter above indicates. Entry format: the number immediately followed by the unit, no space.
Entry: 7kV
